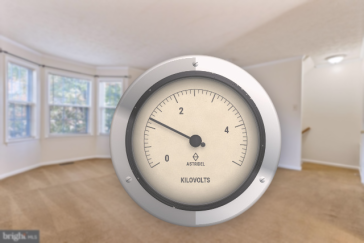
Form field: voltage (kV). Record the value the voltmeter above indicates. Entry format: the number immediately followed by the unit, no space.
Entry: 1.2kV
